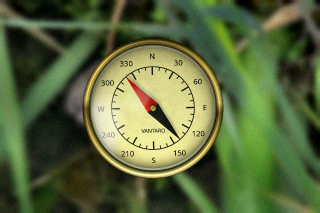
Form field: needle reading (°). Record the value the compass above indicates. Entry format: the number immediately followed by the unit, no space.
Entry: 320°
